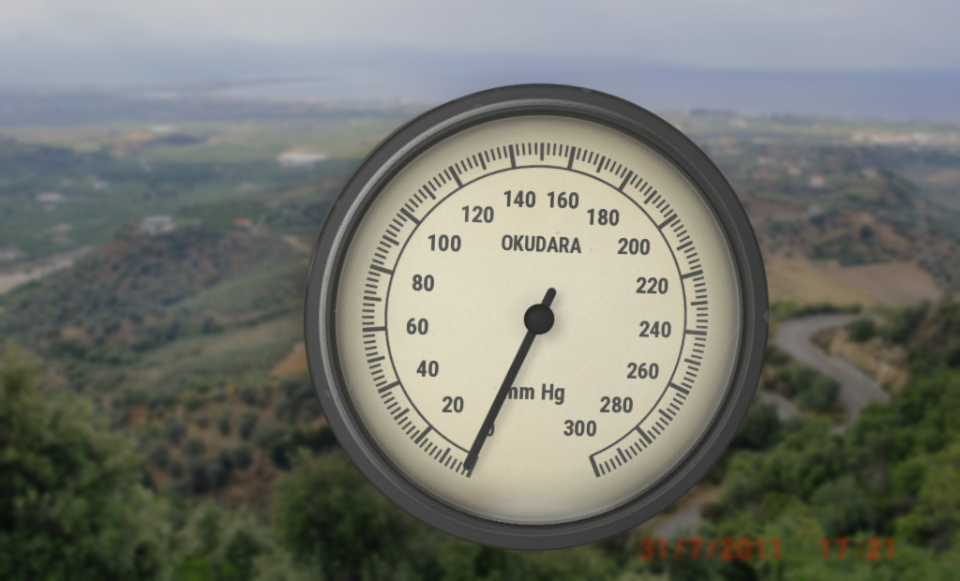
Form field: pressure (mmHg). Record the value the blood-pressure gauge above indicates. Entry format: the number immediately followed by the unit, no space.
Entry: 2mmHg
